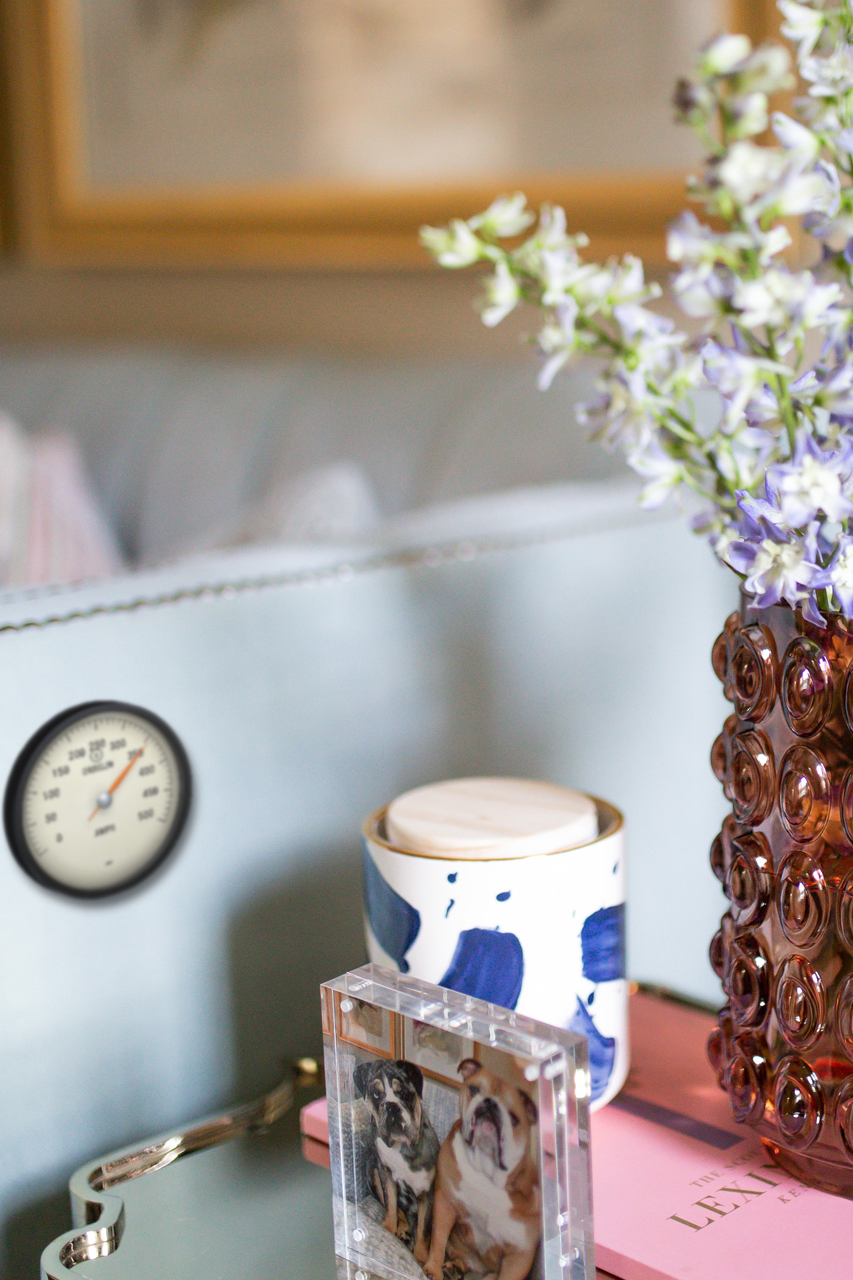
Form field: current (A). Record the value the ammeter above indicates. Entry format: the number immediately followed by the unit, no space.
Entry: 350A
